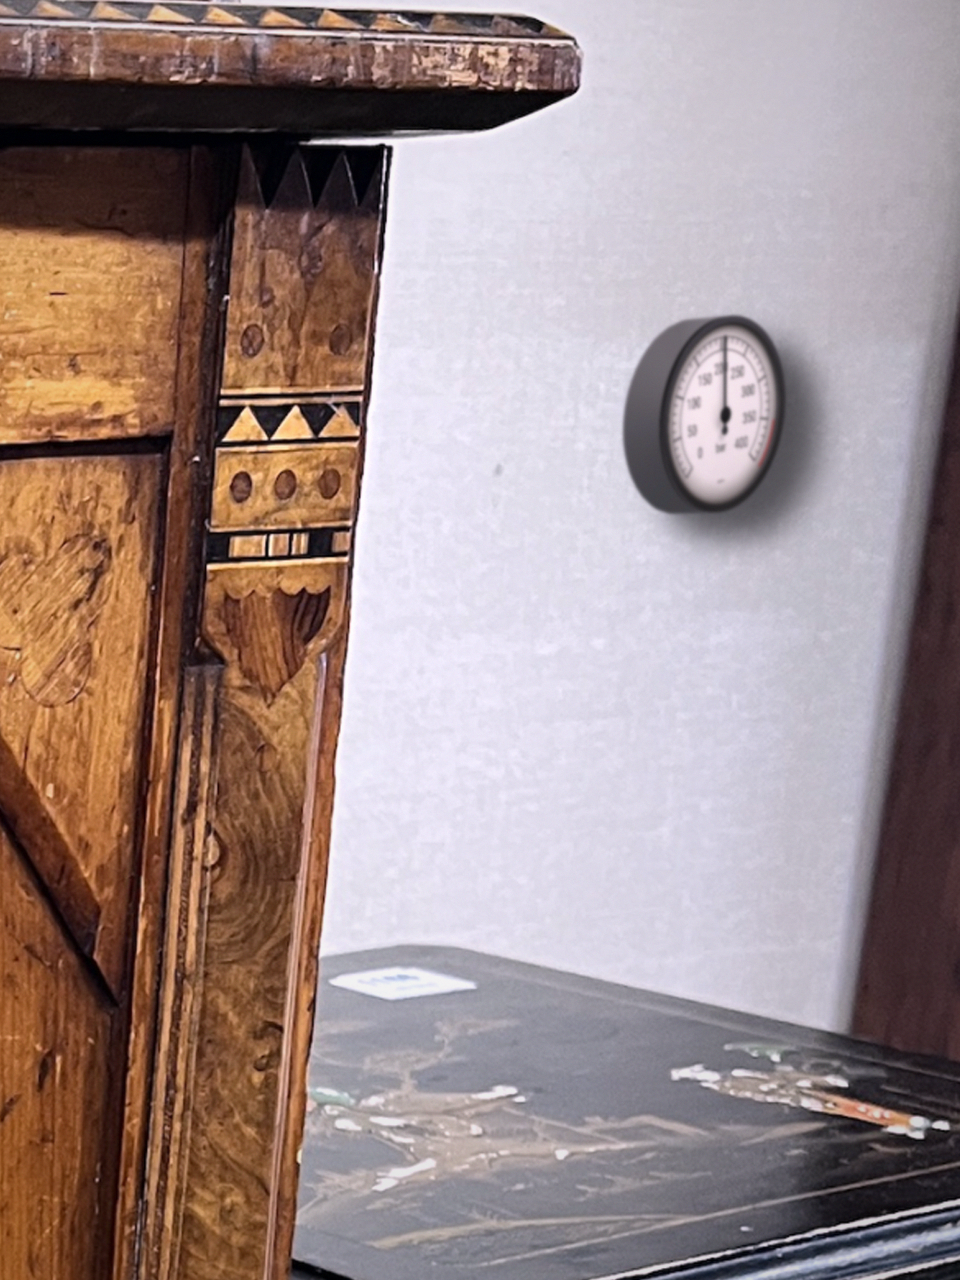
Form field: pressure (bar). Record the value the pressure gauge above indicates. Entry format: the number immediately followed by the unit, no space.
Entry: 200bar
